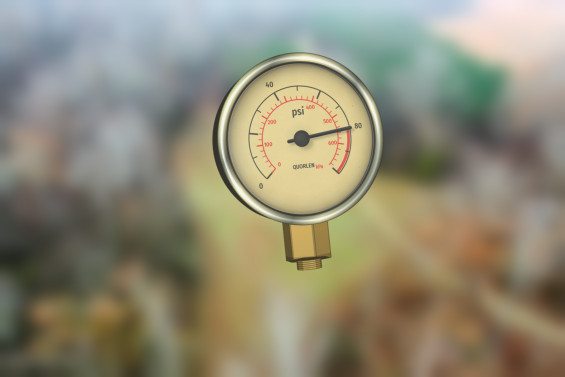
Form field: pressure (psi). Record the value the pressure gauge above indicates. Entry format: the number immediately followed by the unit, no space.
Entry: 80psi
